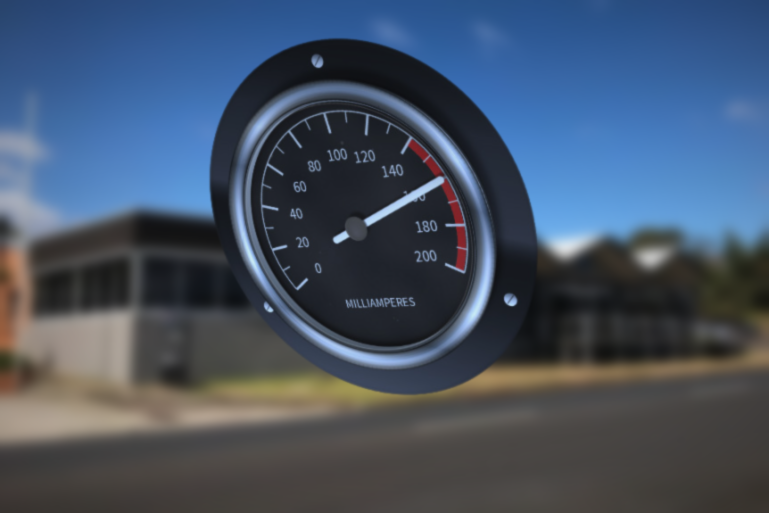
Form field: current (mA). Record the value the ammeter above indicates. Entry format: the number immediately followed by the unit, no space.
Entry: 160mA
